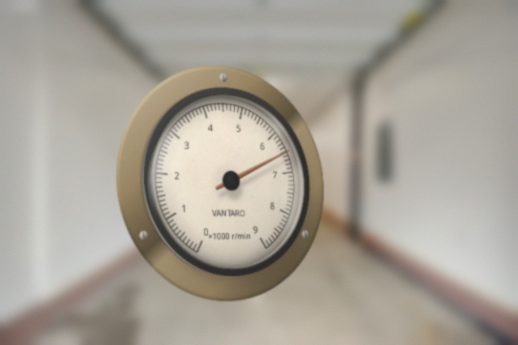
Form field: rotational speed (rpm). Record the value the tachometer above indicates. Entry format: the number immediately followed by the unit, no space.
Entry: 6500rpm
